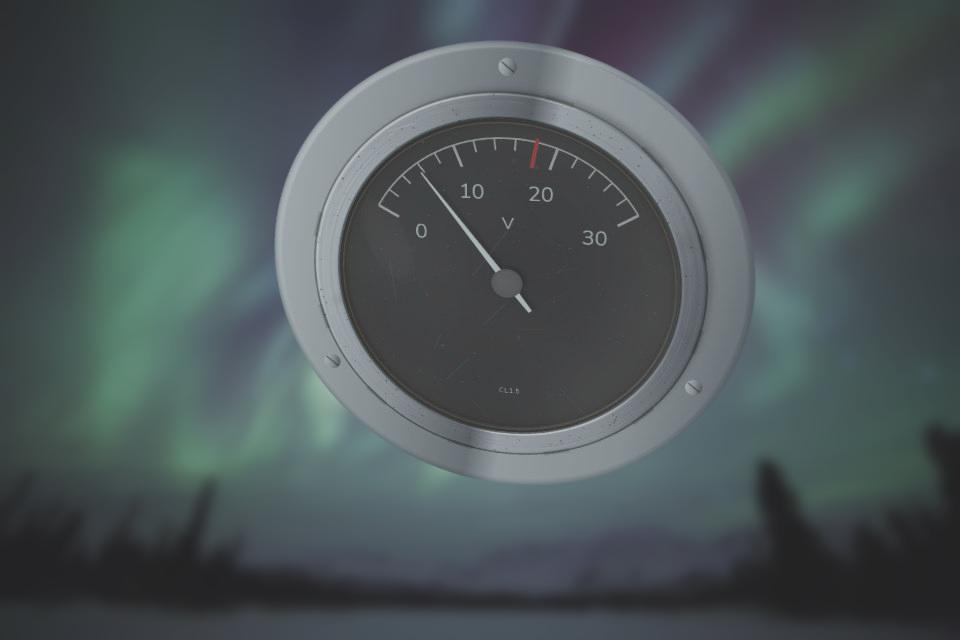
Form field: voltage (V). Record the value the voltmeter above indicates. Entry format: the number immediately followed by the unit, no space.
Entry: 6V
